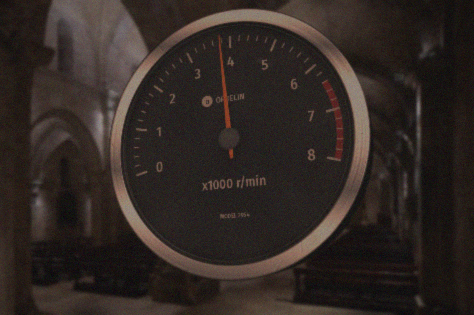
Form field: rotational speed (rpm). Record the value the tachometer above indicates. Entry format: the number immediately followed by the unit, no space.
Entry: 3800rpm
